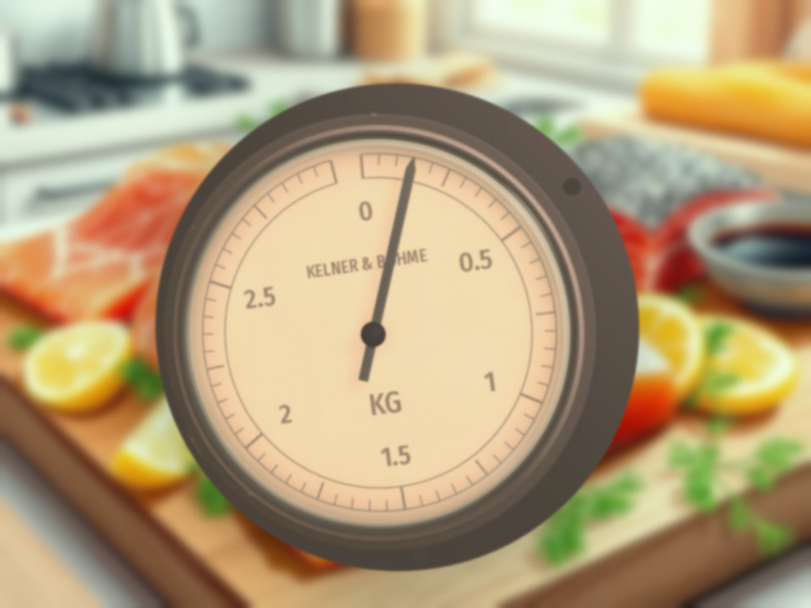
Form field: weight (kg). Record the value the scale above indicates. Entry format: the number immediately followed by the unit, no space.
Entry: 0.15kg
